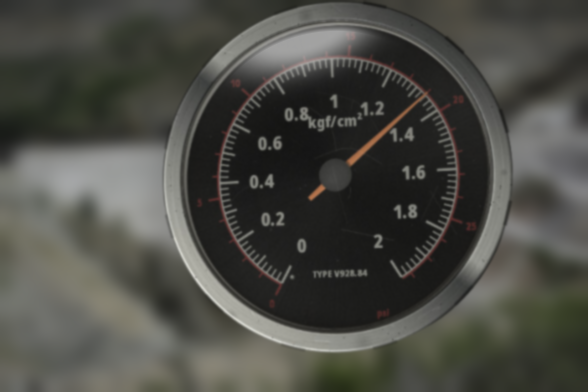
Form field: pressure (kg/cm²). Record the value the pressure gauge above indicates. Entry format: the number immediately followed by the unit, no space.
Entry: 1.34kg/cm²
